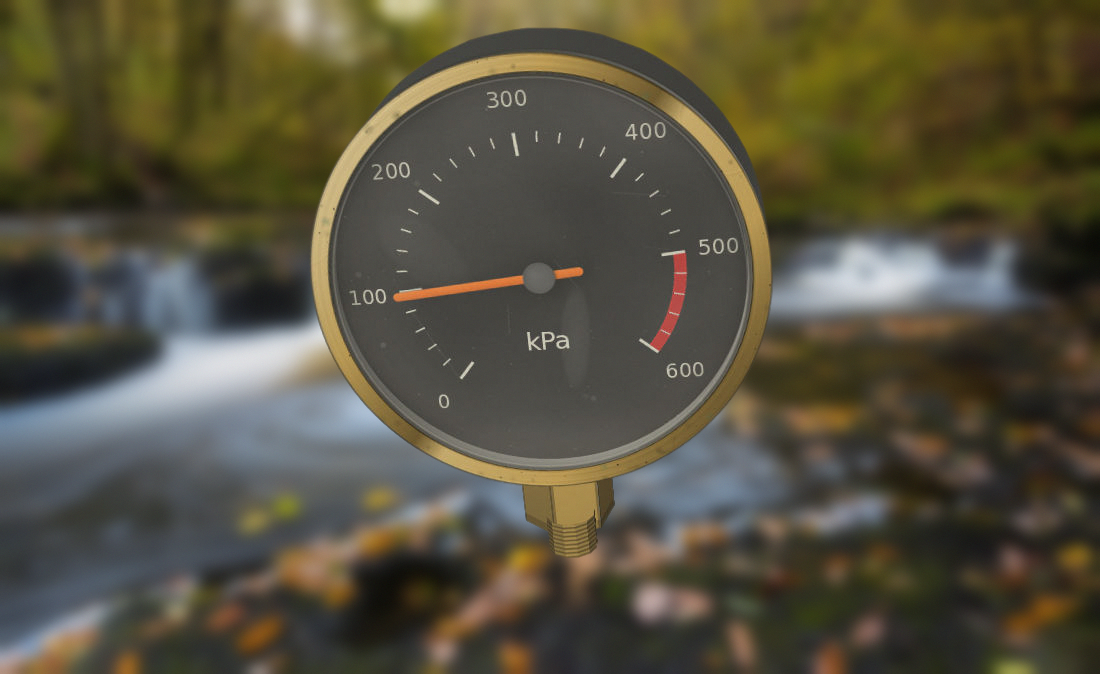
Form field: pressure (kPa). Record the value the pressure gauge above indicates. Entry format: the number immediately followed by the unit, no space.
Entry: 100kPa
